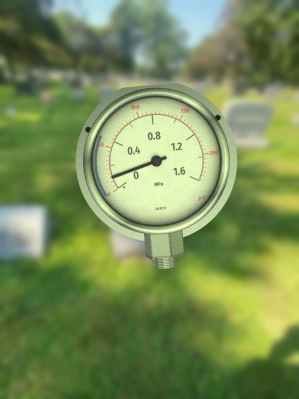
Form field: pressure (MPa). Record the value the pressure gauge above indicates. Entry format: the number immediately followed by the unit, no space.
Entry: 0.1MPa
